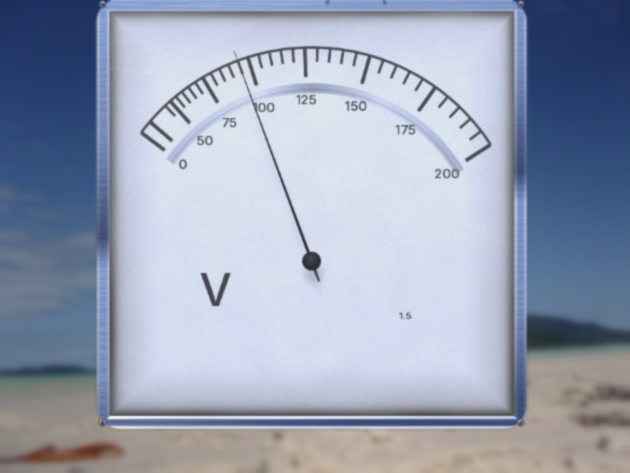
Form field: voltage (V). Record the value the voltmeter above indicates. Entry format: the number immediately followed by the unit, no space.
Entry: 95V
